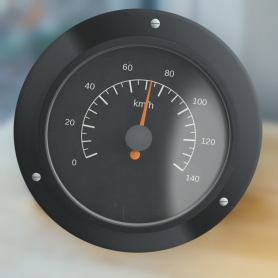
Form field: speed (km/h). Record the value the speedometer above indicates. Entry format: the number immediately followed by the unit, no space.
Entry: 72.5km/h
